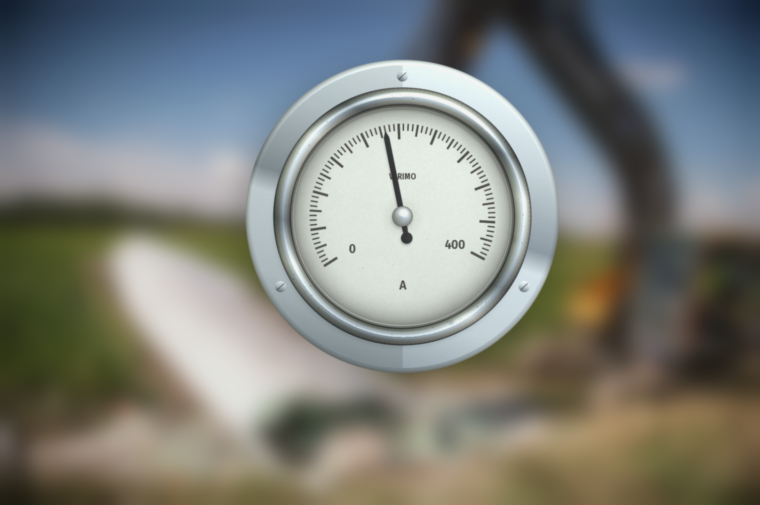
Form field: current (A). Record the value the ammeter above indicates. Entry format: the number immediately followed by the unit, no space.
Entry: 185A
